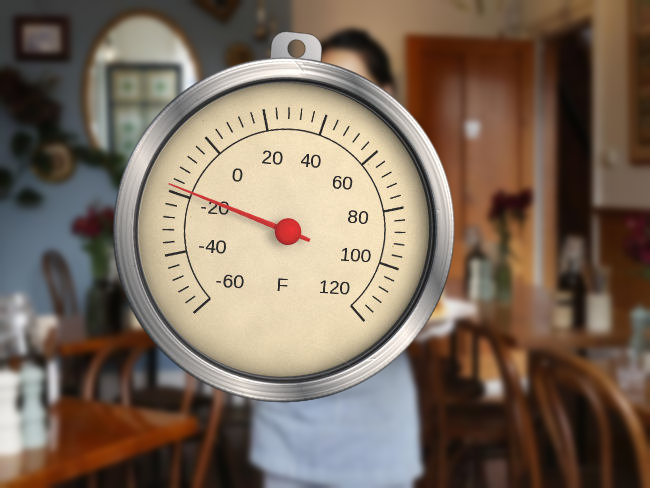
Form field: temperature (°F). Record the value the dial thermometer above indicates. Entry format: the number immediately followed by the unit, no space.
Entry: -18°F
